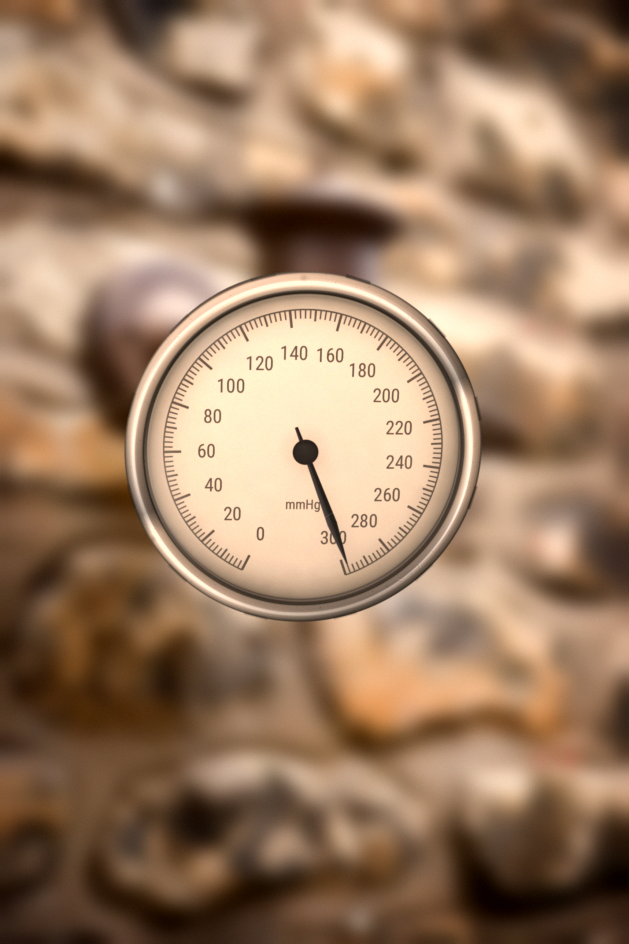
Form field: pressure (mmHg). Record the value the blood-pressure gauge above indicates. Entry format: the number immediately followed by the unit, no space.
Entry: 298mmHg
